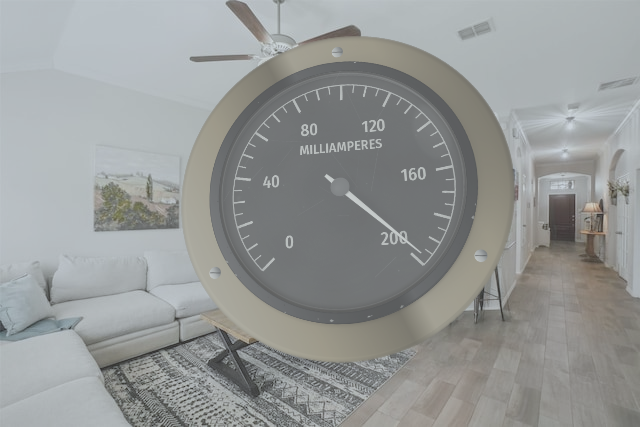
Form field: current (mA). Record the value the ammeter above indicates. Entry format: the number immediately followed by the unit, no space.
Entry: 197.5mA
